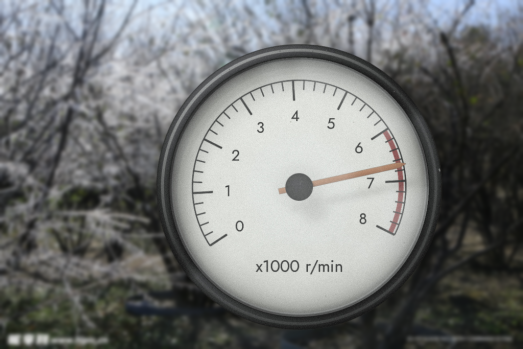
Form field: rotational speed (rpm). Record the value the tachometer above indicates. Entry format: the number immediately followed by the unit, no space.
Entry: 6700rpm
